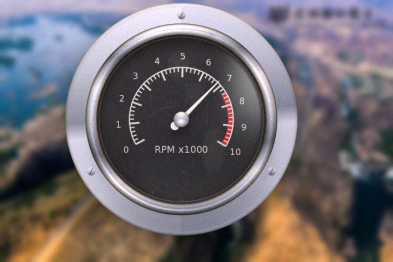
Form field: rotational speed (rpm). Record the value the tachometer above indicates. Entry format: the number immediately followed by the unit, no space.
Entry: 6800rpm
